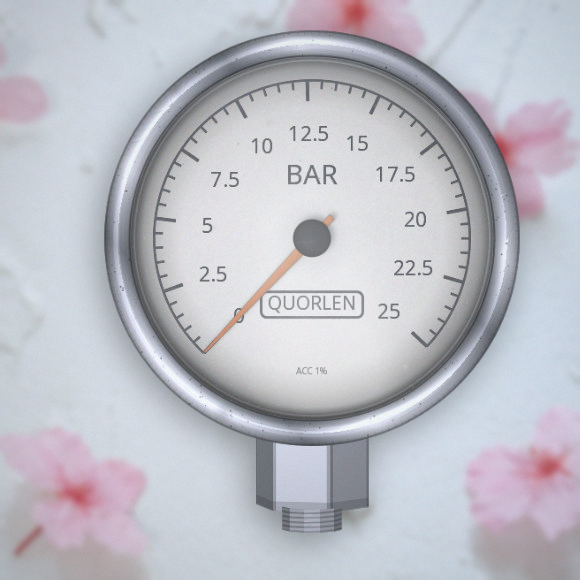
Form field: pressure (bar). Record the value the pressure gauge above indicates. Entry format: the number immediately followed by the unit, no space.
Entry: 0bar
